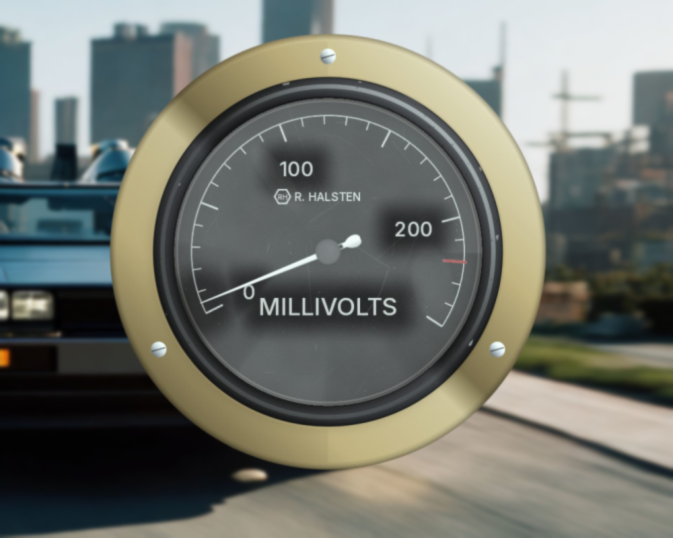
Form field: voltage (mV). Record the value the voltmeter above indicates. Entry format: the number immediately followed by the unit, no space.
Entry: 5mV
